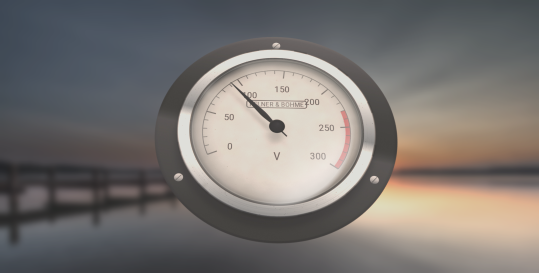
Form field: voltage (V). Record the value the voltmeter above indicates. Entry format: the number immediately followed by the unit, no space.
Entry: 90V
